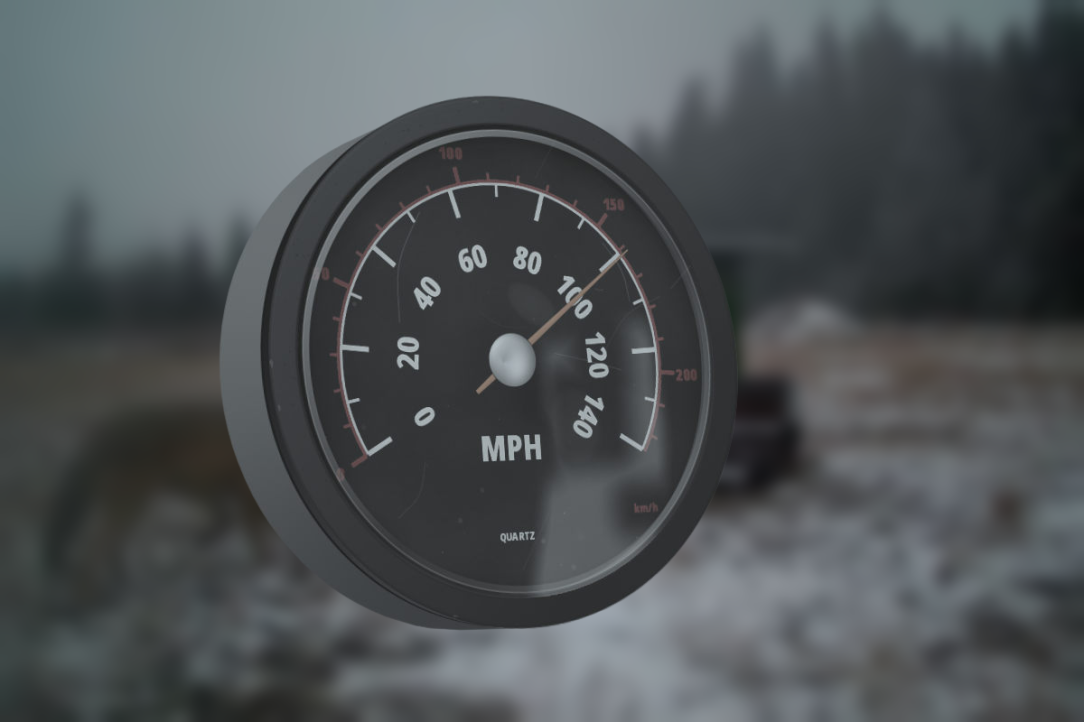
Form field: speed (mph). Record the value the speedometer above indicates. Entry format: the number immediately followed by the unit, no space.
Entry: 100mph
